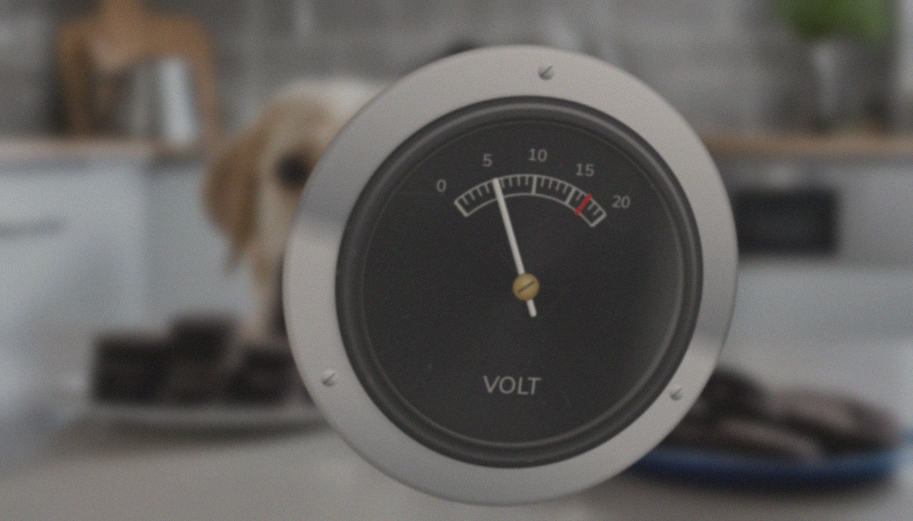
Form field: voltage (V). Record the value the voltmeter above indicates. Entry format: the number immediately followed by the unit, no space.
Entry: 5V
